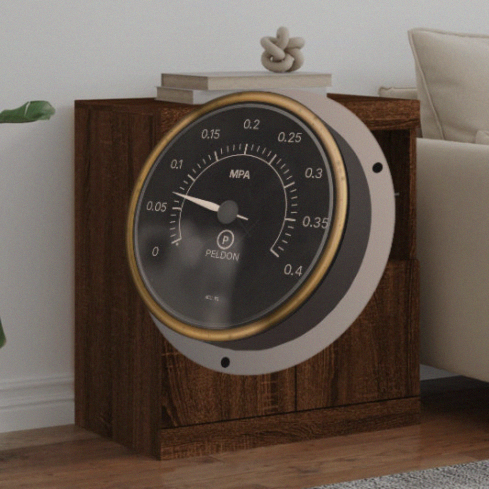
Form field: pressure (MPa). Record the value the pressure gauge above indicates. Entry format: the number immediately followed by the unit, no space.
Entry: 0.07MPa
